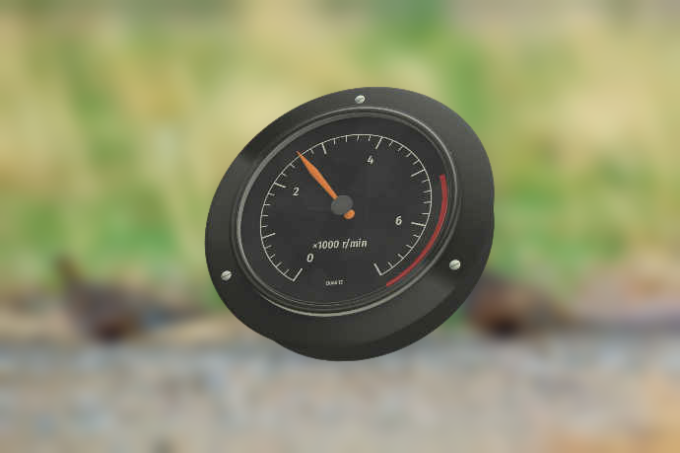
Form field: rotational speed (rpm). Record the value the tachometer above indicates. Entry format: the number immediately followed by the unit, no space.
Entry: 2600rpm
